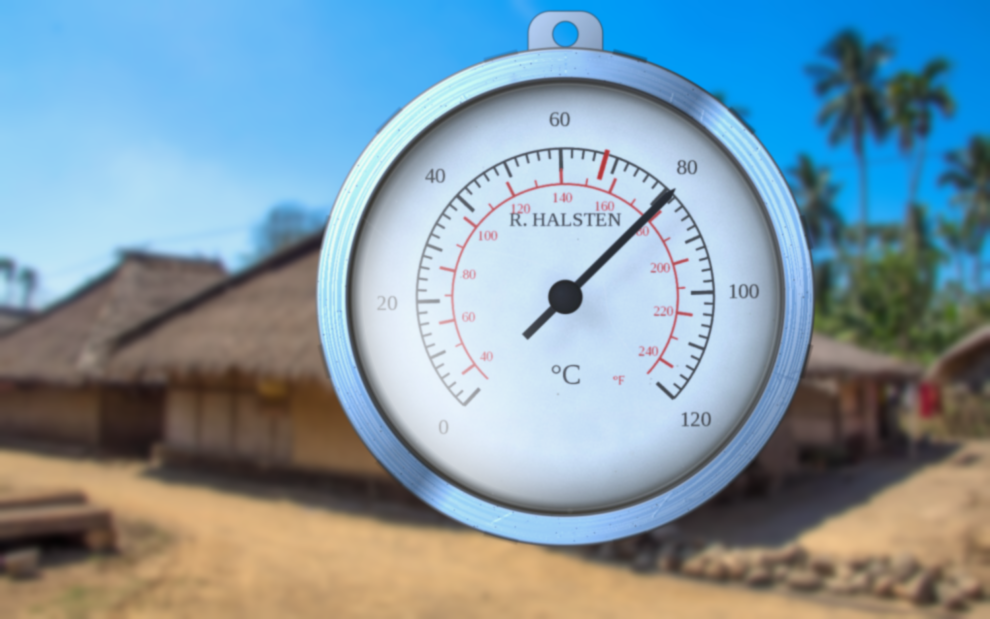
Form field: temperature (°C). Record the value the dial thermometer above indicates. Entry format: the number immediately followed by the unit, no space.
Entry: 81°C
